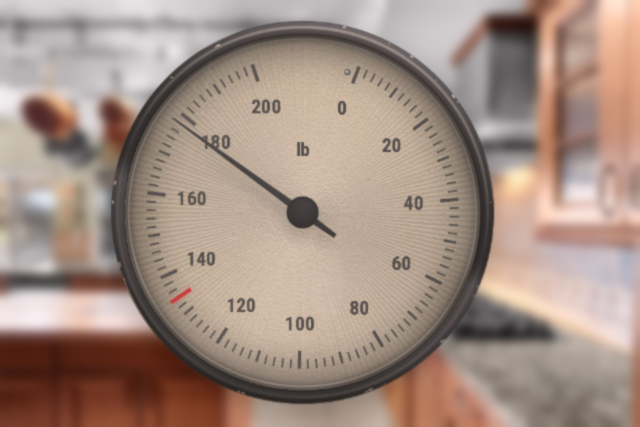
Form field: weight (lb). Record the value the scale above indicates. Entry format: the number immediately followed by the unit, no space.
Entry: 178lb
